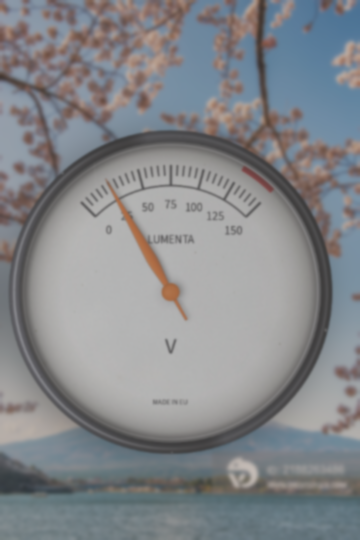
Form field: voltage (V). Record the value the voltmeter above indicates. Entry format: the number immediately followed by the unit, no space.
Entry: 25V
